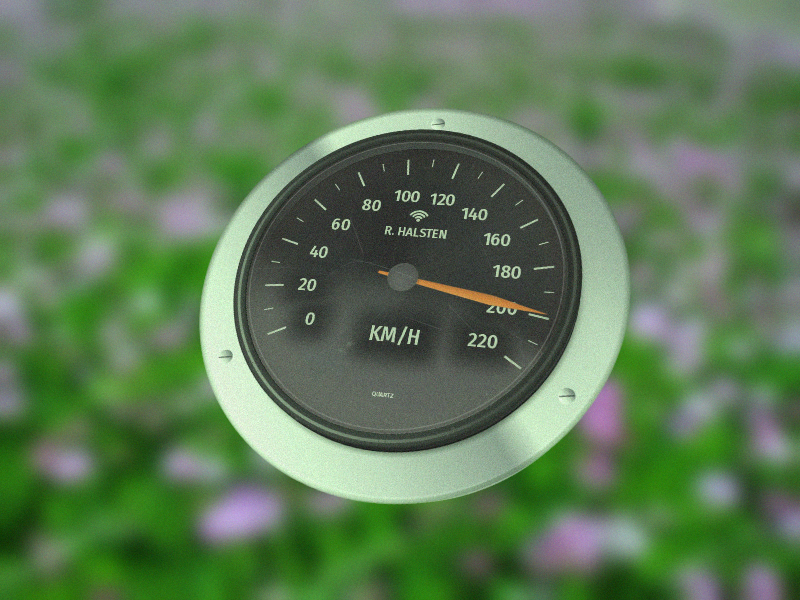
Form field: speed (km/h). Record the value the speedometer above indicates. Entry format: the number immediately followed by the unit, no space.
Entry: 200km/h
